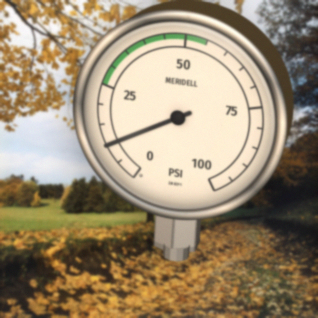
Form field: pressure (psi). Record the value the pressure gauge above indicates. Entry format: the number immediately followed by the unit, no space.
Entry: 10psi
